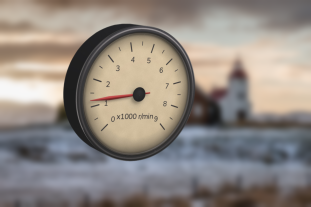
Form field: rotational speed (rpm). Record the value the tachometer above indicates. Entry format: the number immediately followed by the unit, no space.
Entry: 1250rpm
